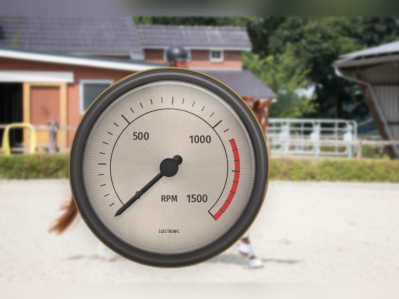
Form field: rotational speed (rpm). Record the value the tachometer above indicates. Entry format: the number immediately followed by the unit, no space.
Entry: 0rpm
